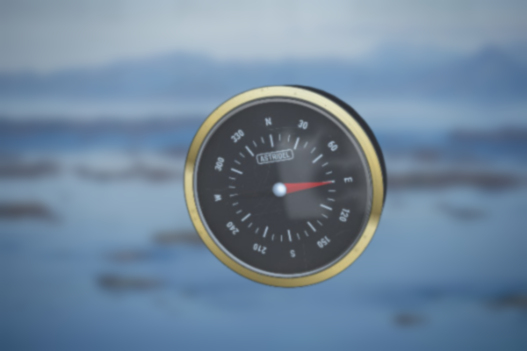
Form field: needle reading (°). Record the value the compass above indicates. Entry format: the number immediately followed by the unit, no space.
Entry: 90°
